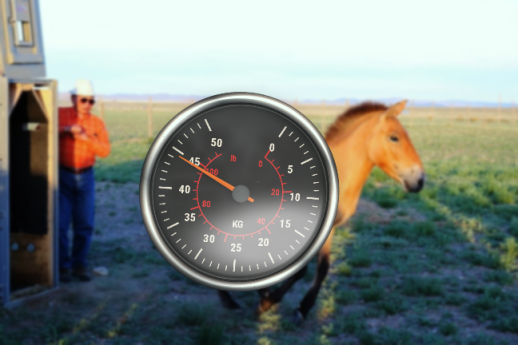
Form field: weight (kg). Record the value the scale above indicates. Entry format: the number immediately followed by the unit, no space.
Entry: 44.5kg
